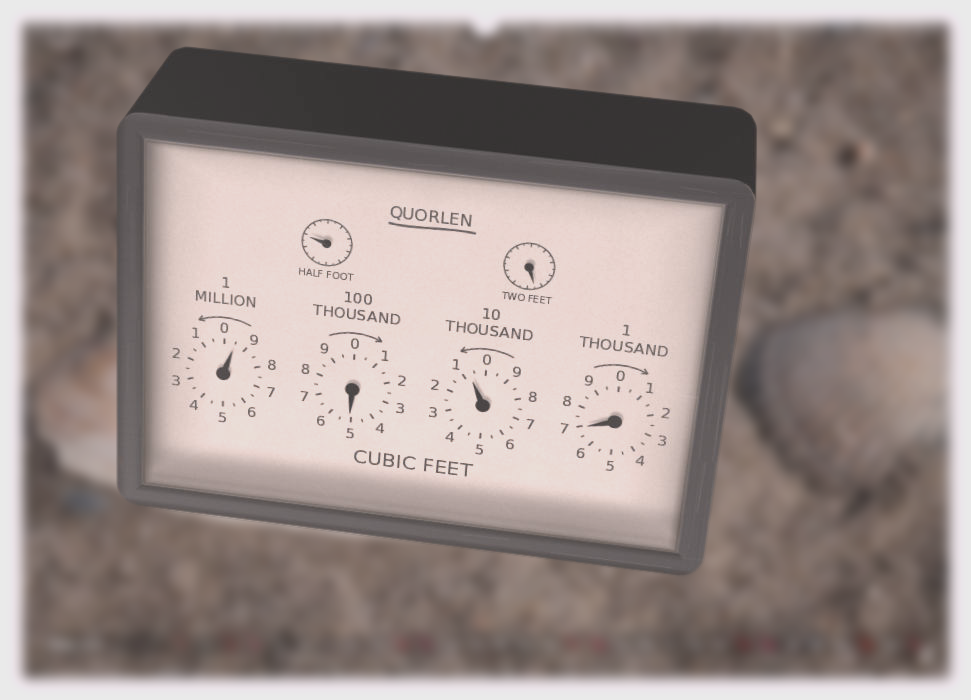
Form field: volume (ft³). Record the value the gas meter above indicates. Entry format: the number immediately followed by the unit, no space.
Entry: 950700ft³
